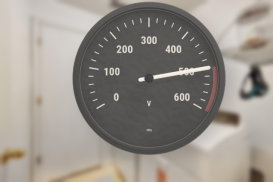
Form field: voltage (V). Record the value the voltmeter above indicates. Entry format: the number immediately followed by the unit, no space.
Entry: 500V
